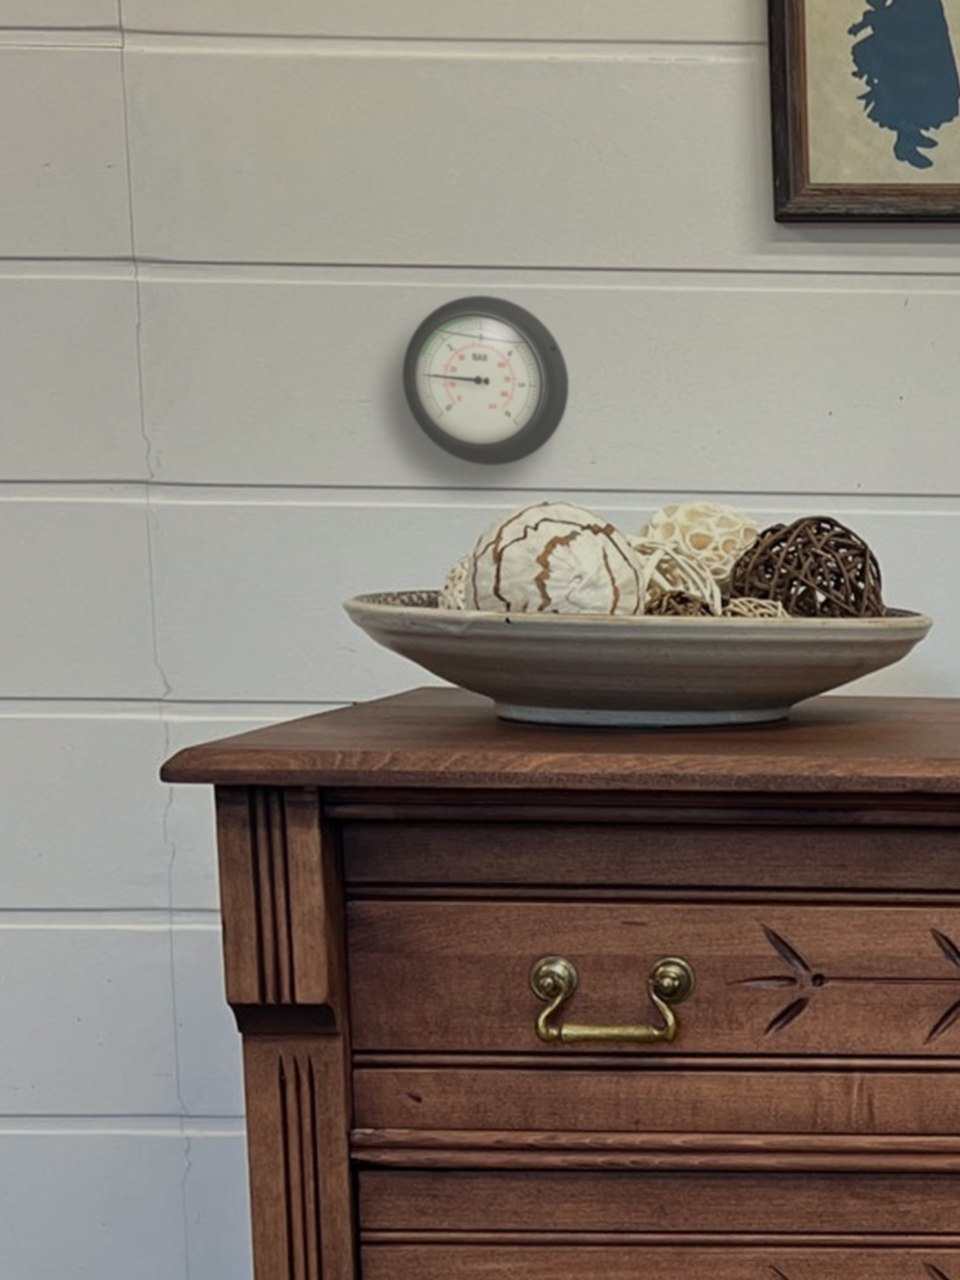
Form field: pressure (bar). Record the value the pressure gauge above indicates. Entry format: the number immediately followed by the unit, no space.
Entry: 1bar
